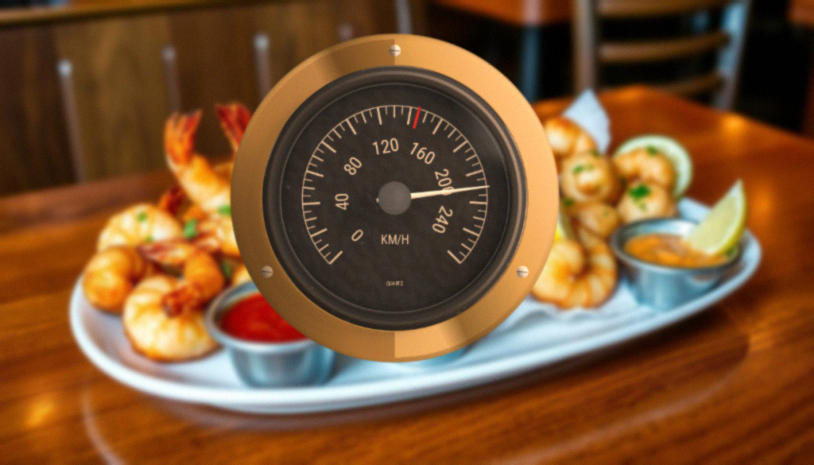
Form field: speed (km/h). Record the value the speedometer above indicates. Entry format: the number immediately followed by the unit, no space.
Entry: 210km/h
